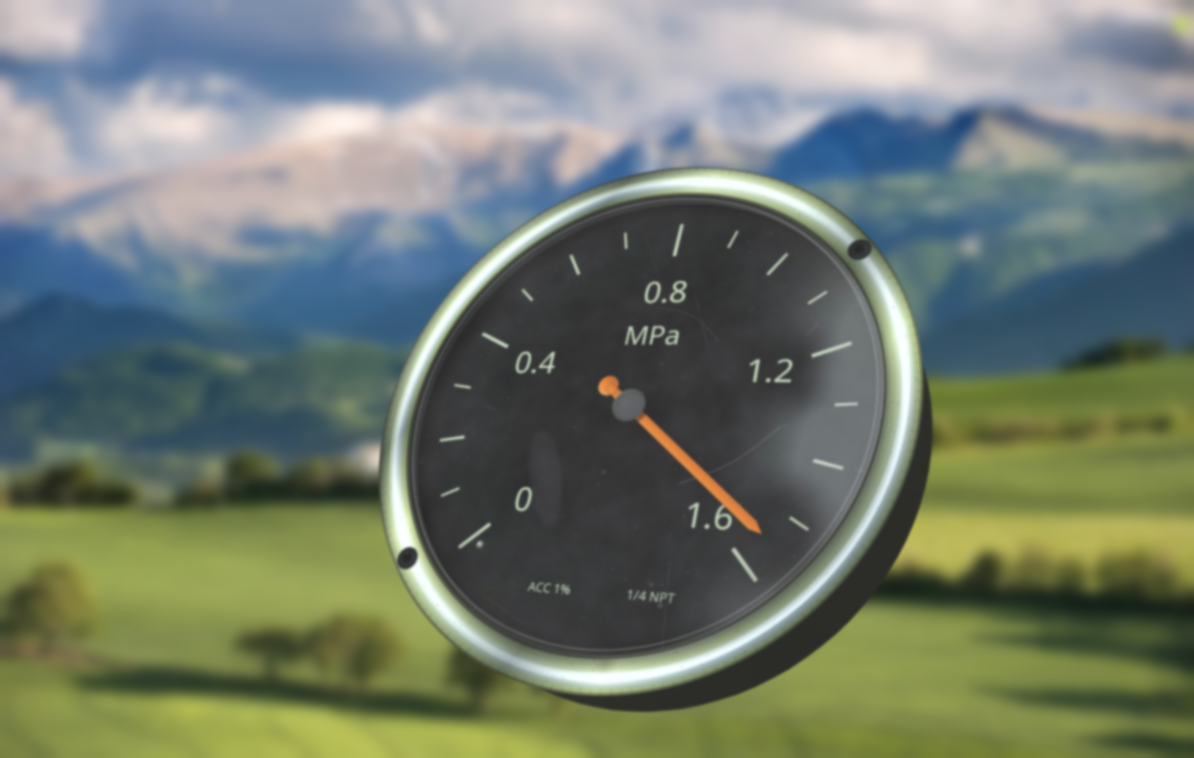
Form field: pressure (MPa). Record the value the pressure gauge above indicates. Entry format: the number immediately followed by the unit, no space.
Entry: 1.55MPa
